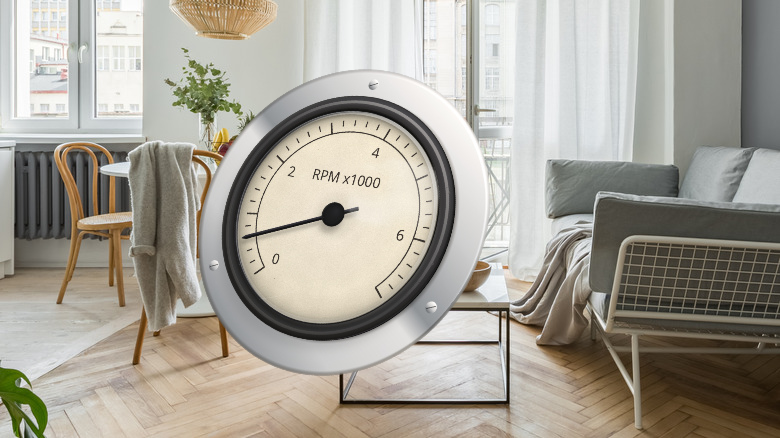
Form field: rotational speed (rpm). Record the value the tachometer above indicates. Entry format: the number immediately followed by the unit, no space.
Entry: 600rpm
